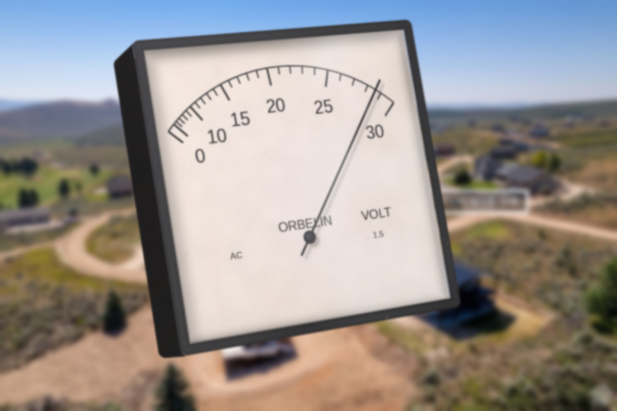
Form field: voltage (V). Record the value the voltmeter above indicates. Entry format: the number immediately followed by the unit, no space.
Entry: 28.5V
